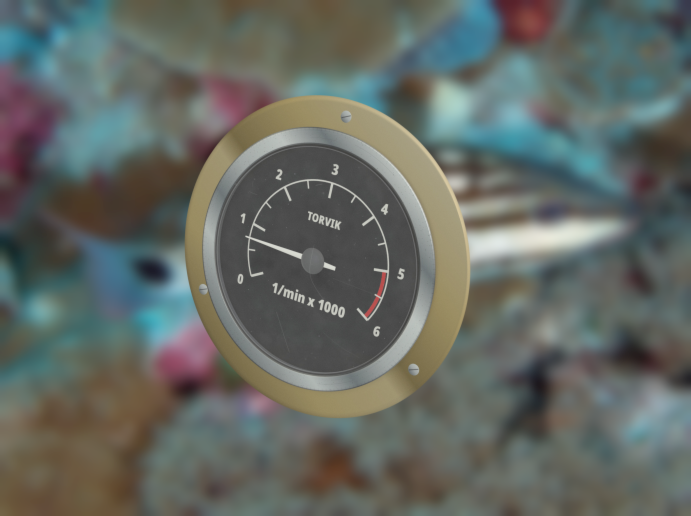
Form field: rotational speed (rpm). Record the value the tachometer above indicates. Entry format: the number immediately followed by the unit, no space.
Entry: 750rpm
